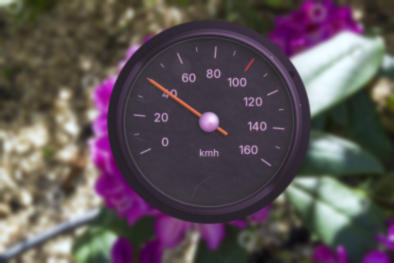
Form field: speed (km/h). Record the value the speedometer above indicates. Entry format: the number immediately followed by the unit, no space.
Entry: 40km/h
